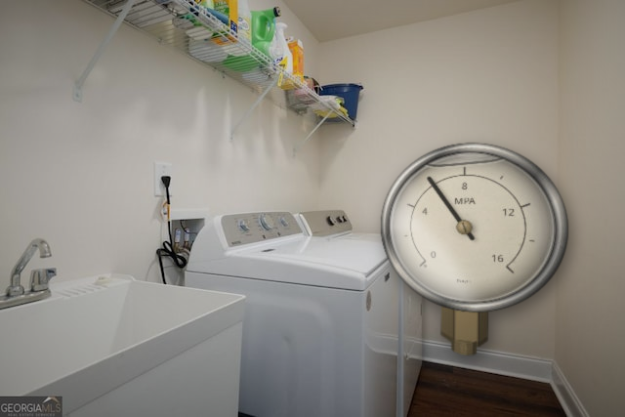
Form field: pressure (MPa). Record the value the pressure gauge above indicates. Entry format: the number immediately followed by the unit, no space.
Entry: 6MPa
